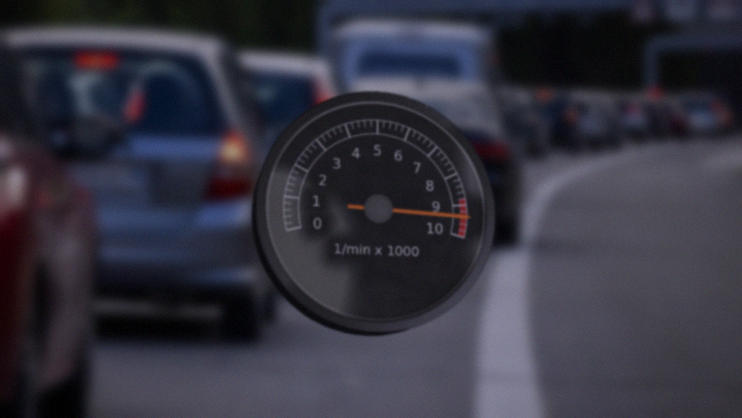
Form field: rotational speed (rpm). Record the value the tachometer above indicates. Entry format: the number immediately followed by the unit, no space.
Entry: 9400rpm
